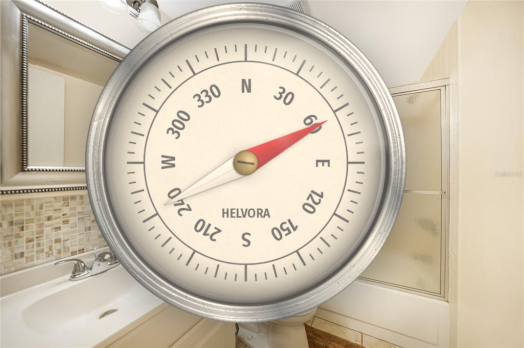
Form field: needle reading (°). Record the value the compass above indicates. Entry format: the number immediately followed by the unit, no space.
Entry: 62.5°
